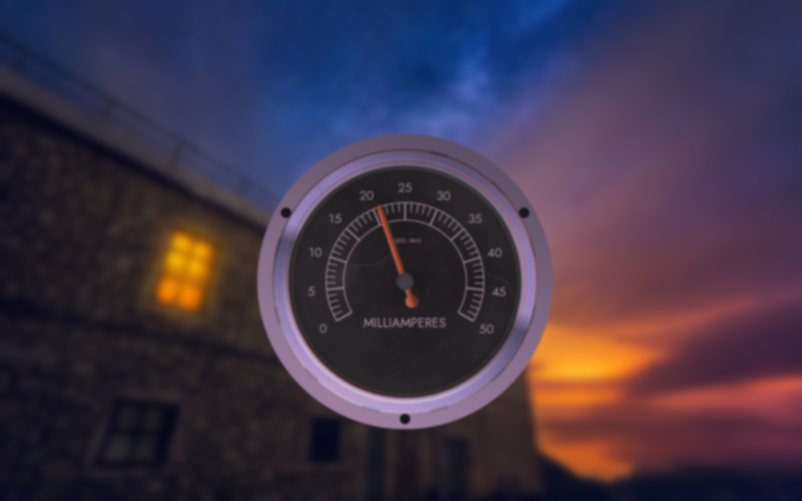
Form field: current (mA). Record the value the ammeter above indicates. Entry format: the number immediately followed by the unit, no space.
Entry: 21mA
